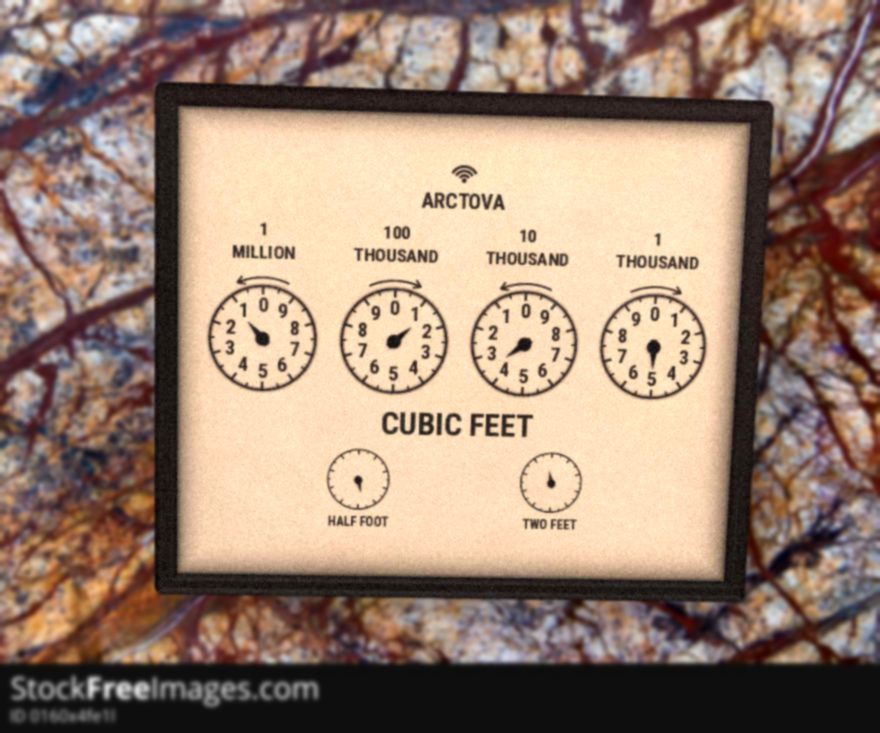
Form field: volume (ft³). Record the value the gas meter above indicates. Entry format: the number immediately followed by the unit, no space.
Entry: 113500ft³
